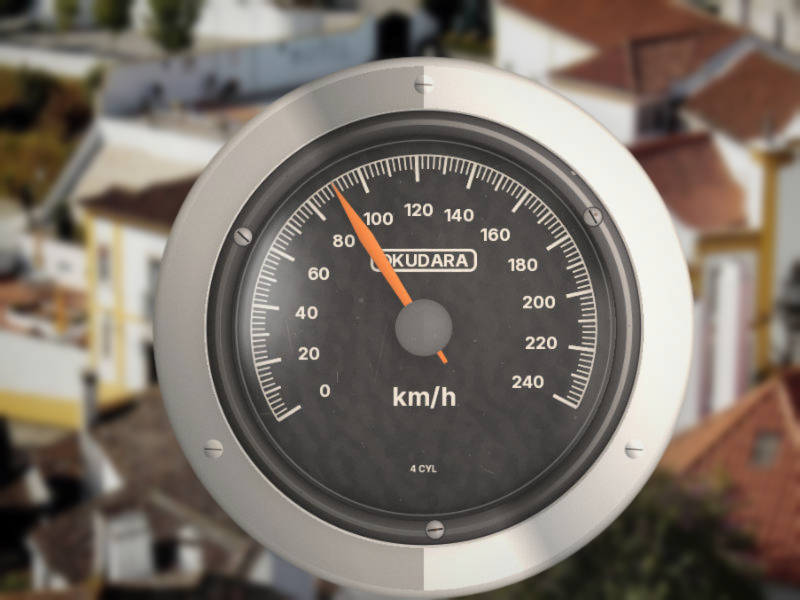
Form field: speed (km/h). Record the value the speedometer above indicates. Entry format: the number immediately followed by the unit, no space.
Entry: 90km/h
